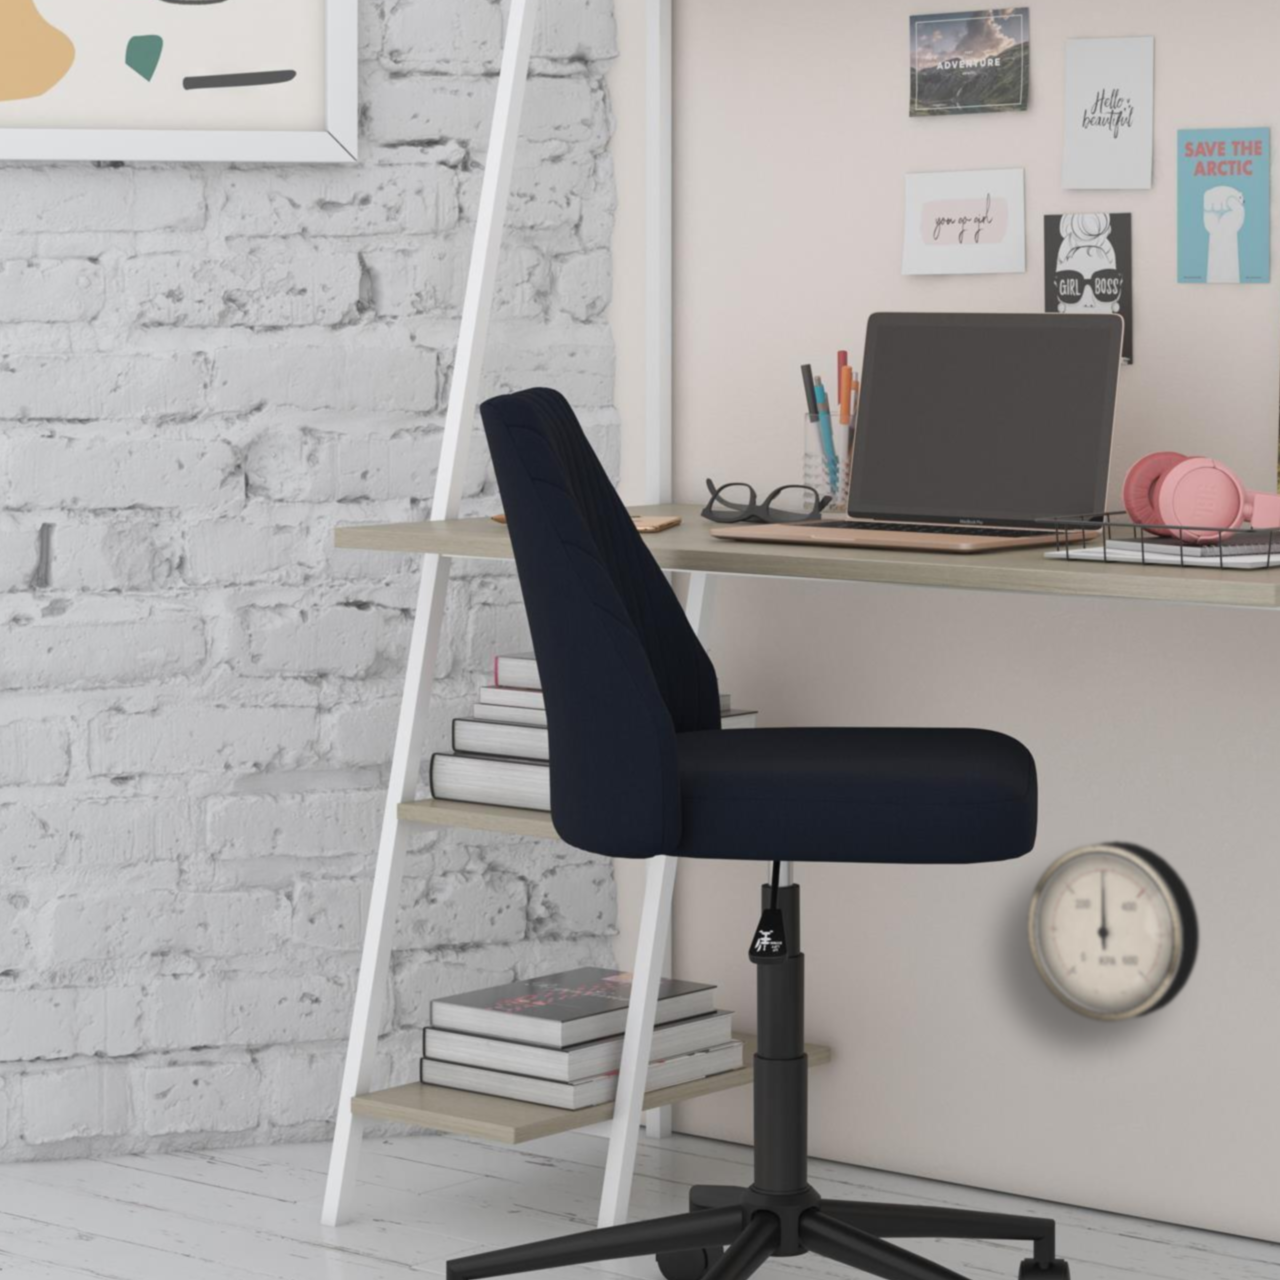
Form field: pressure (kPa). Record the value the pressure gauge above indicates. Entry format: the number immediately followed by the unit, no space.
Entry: 300kPa
